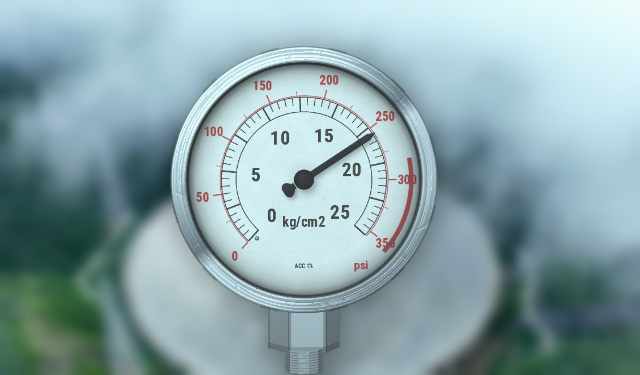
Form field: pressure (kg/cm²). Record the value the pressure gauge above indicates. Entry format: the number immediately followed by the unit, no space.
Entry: 18kg/cm²
